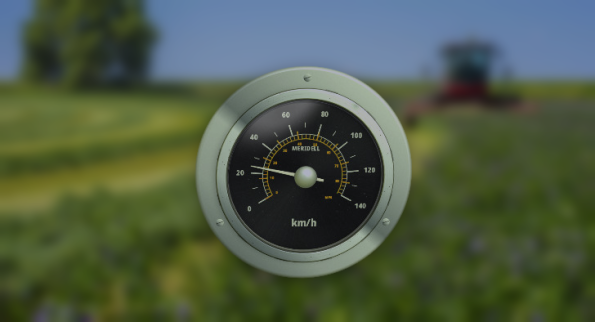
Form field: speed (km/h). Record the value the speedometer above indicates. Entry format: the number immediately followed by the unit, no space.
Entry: 25km/h
